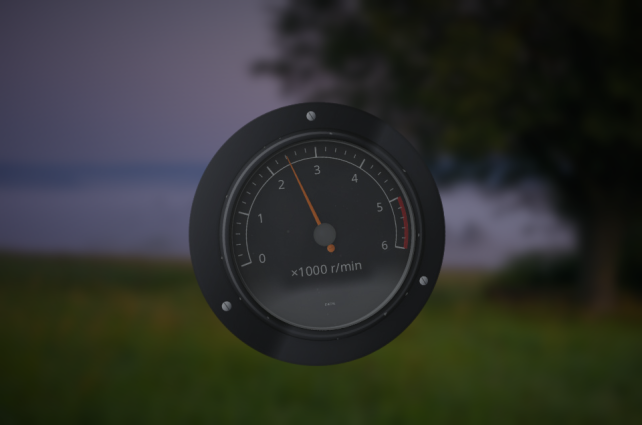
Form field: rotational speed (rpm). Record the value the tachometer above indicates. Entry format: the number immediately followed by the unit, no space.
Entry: 2400rpm
